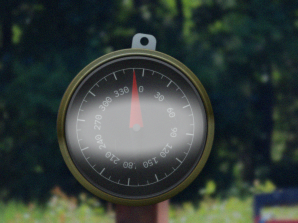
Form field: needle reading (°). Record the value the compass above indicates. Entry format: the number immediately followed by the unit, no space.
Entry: 350°
